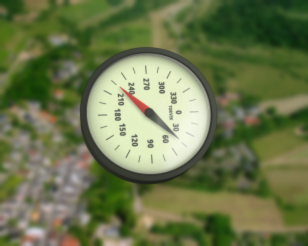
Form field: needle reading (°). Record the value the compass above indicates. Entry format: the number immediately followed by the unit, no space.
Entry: 225°
